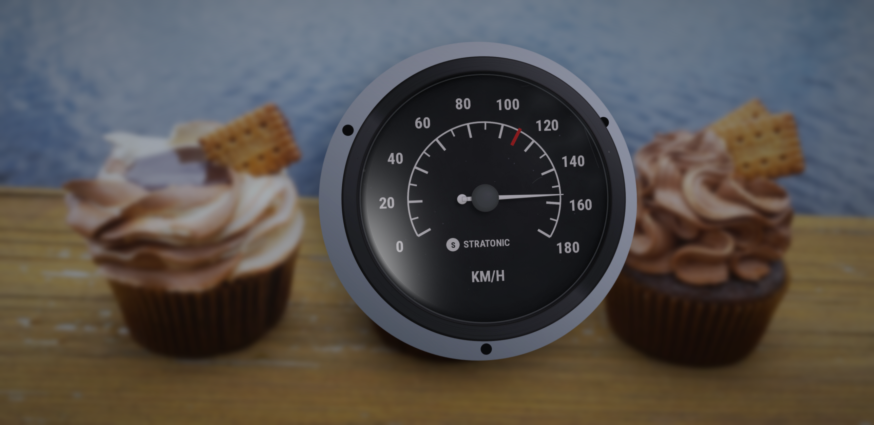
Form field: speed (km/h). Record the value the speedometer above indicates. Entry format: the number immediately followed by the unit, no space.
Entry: 155km/h
